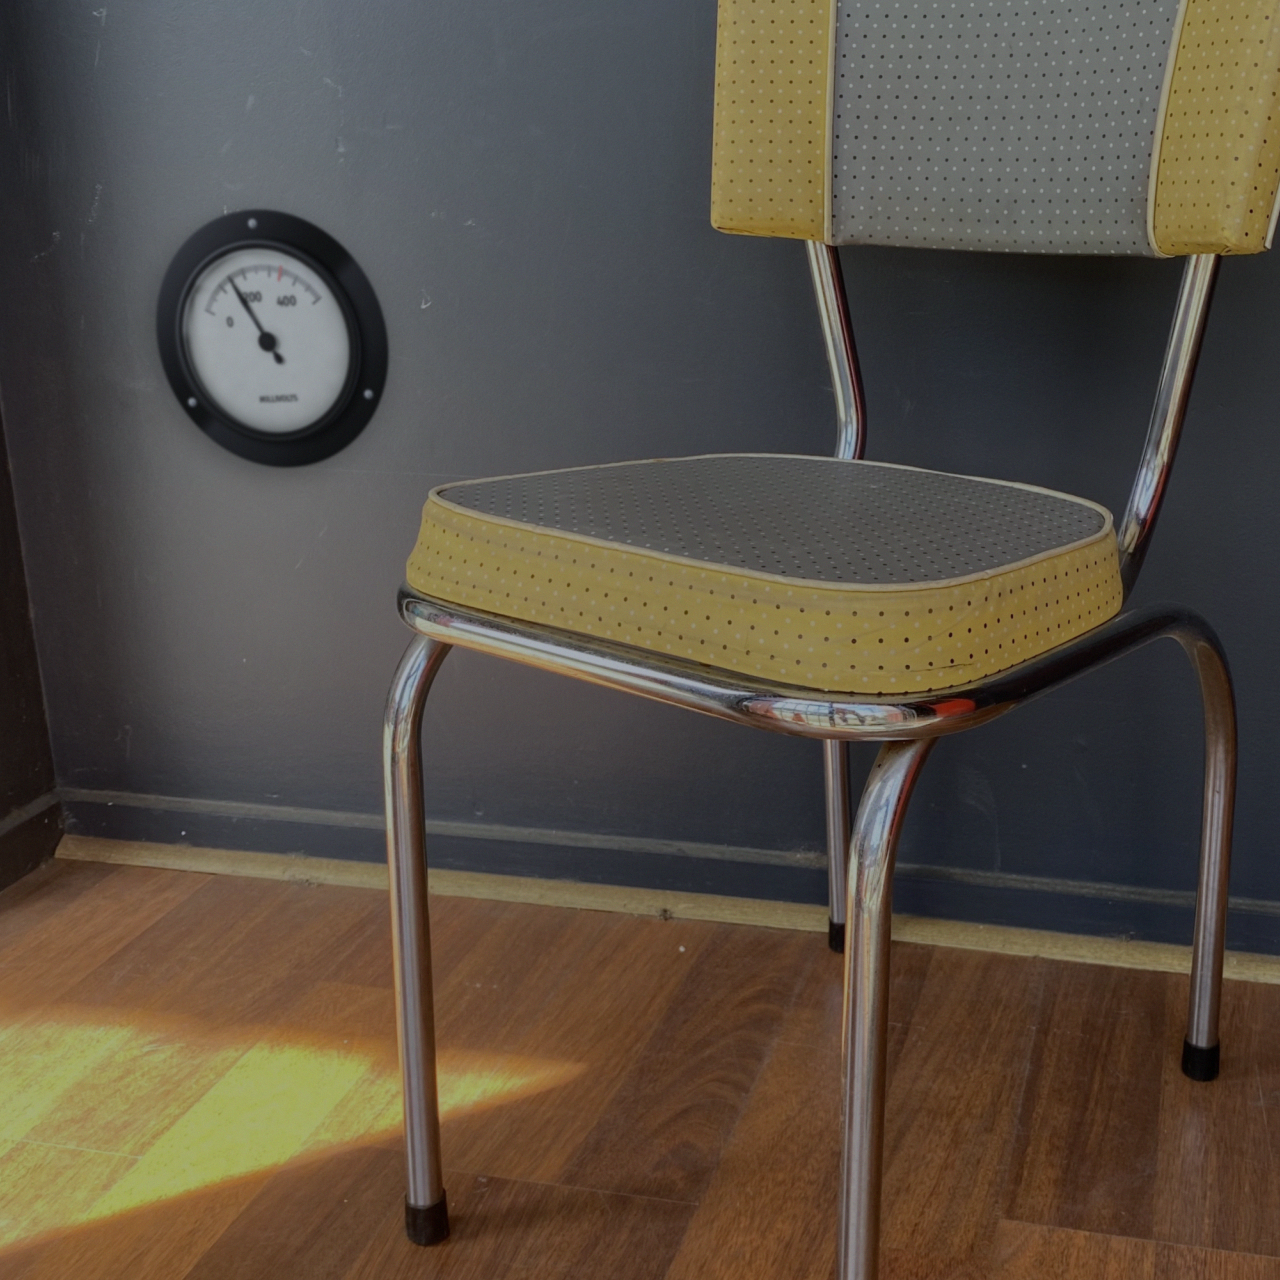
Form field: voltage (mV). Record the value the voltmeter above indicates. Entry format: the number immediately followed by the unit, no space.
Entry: 150mV
